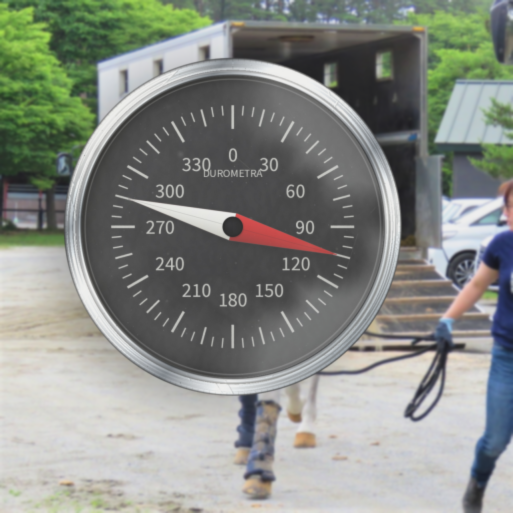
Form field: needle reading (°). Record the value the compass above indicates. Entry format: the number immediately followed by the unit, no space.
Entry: 105°
